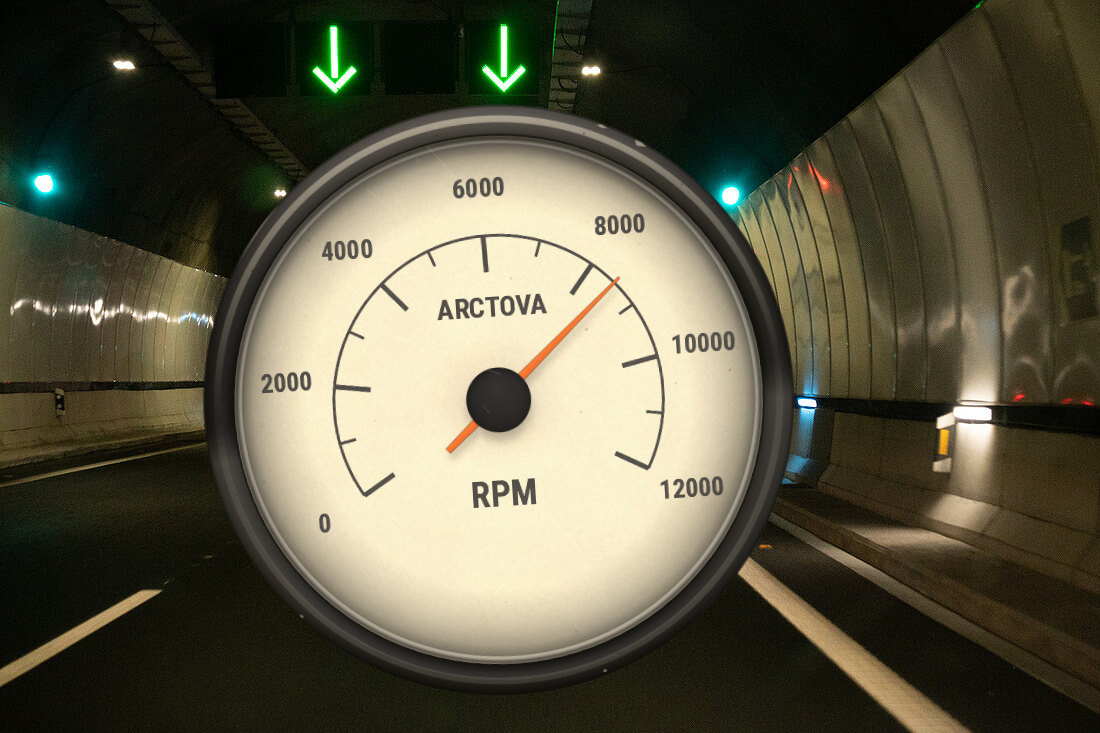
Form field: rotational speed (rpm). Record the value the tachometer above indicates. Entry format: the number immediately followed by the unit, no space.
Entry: 8500rpm
